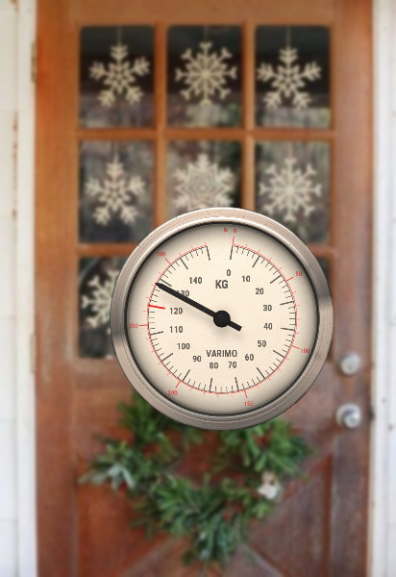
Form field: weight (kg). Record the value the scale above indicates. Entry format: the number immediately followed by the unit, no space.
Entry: 128kg
